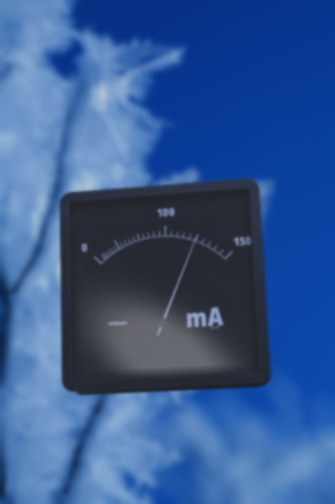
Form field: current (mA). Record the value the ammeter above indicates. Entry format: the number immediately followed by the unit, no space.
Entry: 125mA
